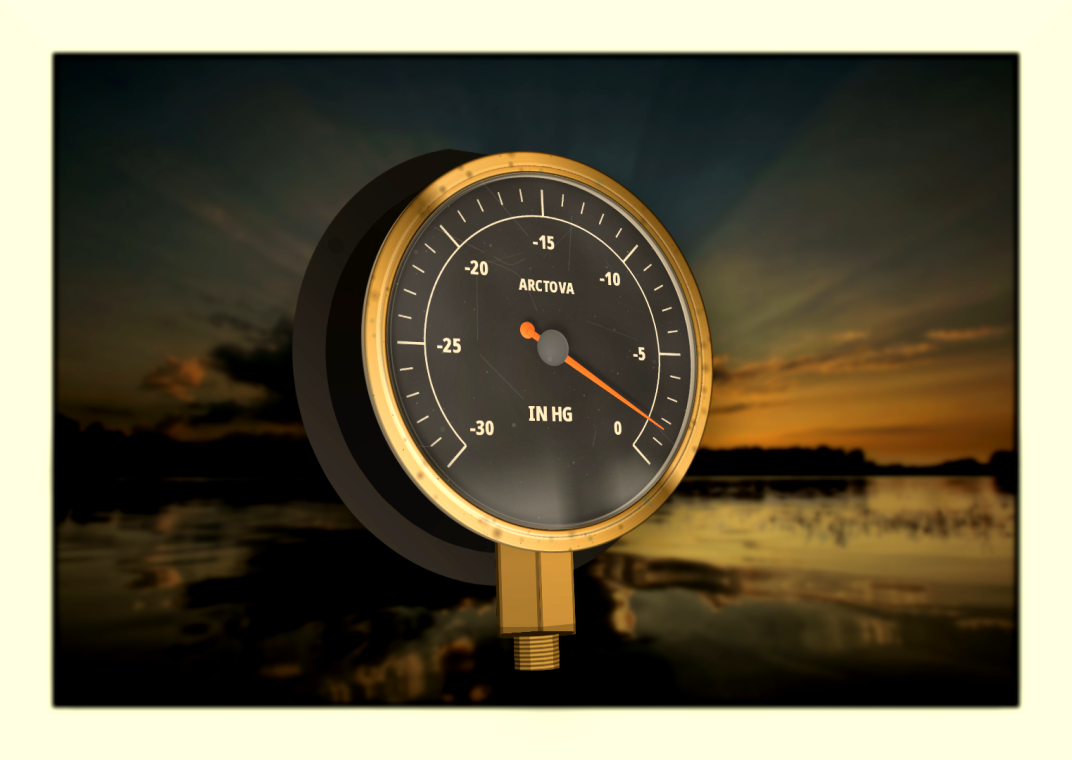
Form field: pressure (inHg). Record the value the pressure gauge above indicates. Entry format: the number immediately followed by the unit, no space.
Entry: -1.5inHg
